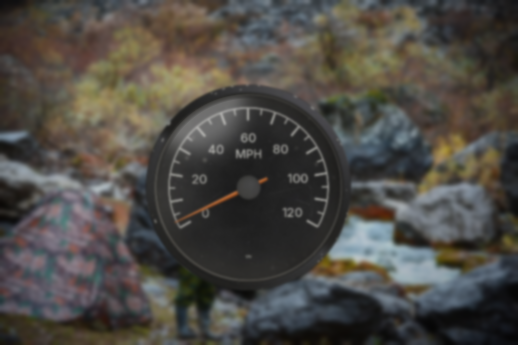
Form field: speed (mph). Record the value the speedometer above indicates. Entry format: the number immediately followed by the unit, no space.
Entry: 2.5mph
